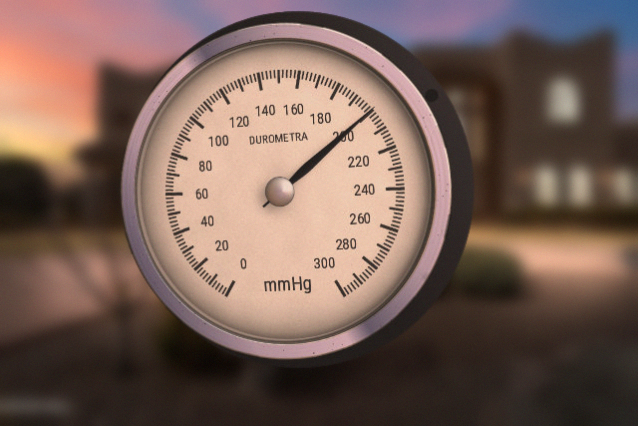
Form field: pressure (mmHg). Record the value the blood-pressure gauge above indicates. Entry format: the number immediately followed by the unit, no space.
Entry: 200mmHg
